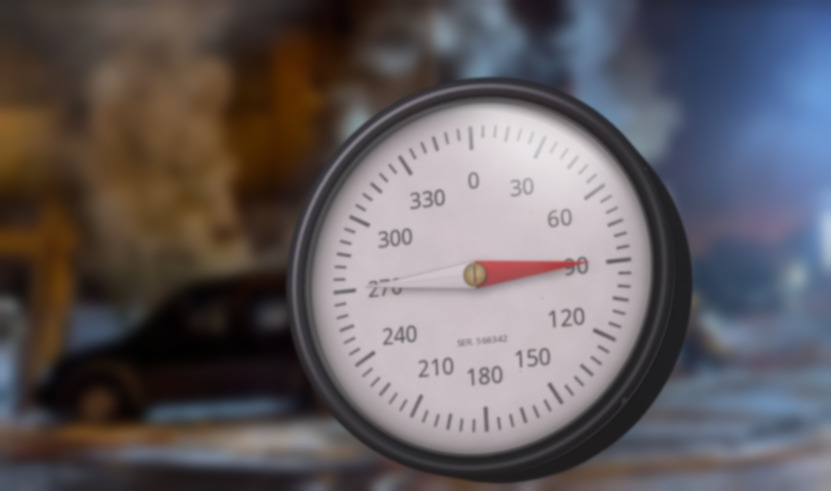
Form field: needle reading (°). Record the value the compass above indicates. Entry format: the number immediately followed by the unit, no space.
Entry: 90°
